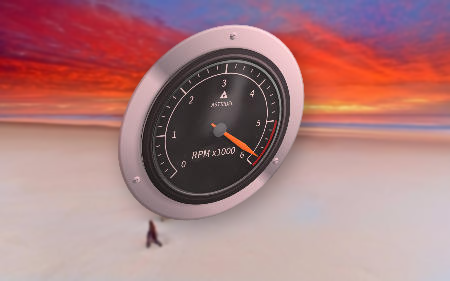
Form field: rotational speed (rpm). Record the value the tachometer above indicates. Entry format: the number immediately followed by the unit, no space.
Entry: 5800rpm
